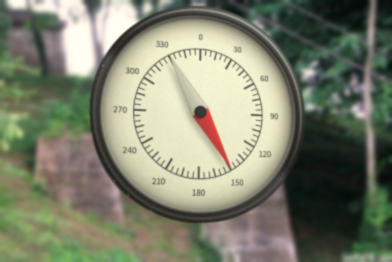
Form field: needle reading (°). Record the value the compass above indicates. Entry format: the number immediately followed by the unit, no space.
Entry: 150°
